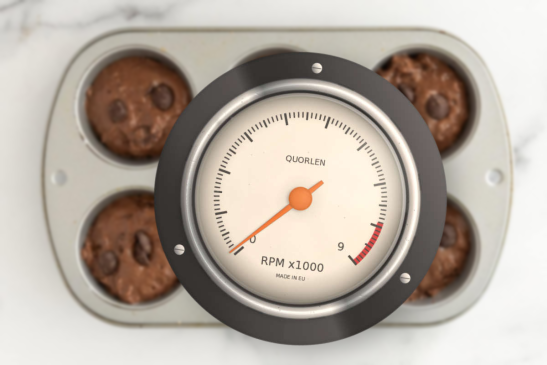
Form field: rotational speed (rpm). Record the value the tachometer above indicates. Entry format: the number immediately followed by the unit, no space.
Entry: 100rpm
